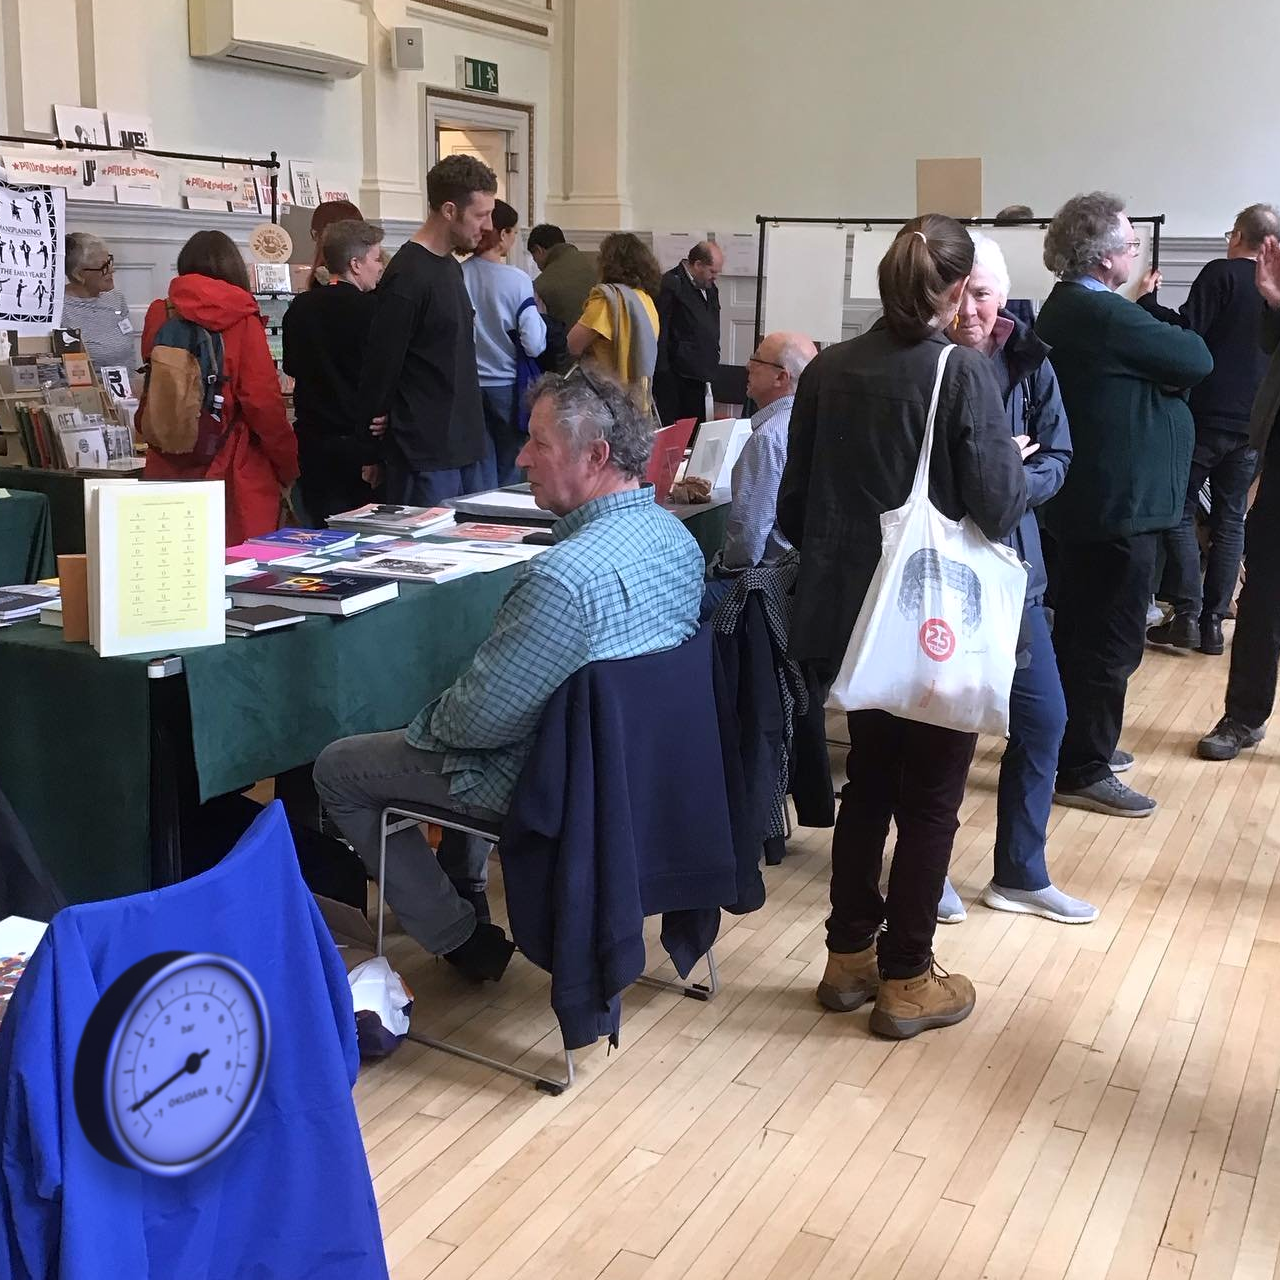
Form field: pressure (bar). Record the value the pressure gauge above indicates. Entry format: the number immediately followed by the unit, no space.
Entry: 0bar
